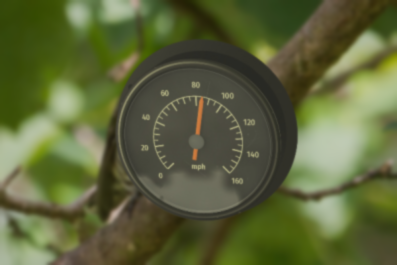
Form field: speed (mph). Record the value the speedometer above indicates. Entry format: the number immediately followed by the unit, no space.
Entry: 85mph
